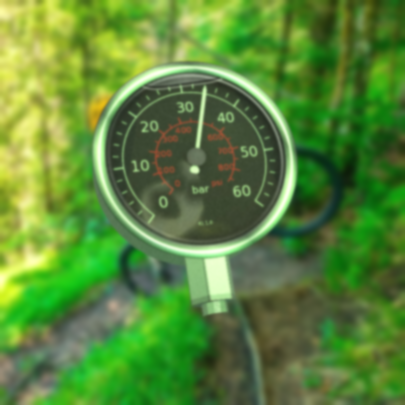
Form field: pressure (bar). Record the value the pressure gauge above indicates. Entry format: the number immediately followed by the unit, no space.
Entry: 34bar
